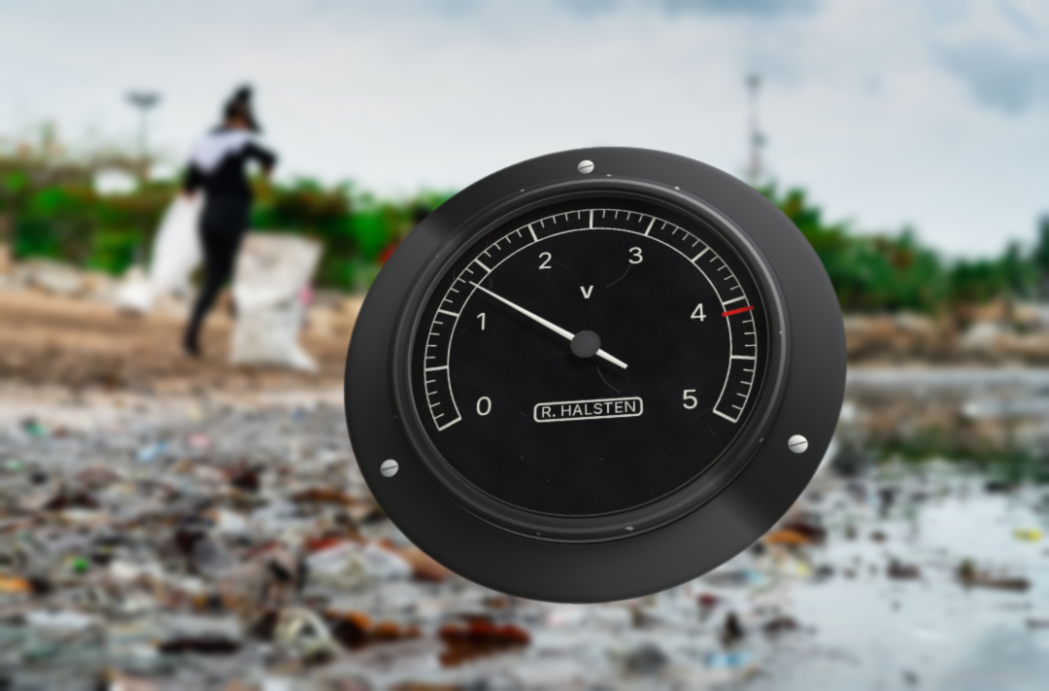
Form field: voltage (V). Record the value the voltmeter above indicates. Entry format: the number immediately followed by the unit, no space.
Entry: 1.3V
